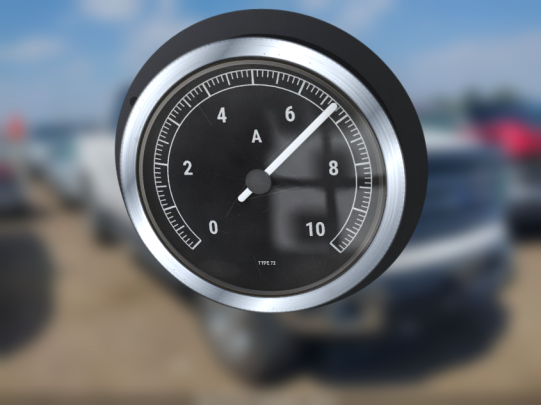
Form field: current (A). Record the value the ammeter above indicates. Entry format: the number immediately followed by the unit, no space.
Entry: 6.7A
